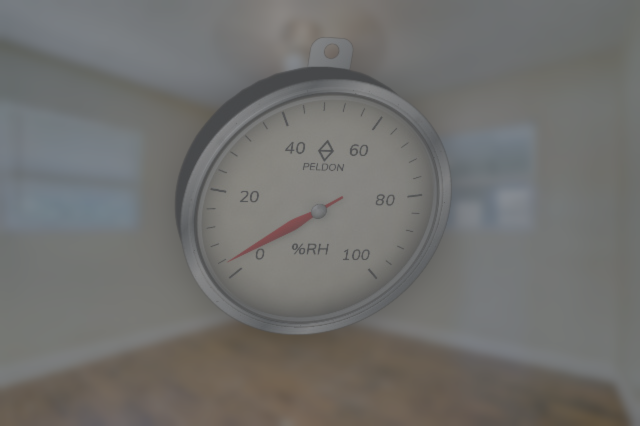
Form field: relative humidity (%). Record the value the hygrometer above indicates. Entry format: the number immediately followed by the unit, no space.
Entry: 4%
